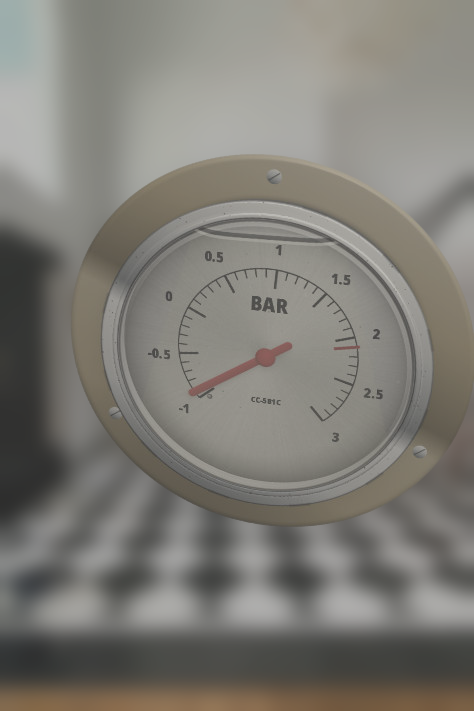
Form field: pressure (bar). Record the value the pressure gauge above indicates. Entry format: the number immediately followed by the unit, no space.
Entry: -0.9bar
